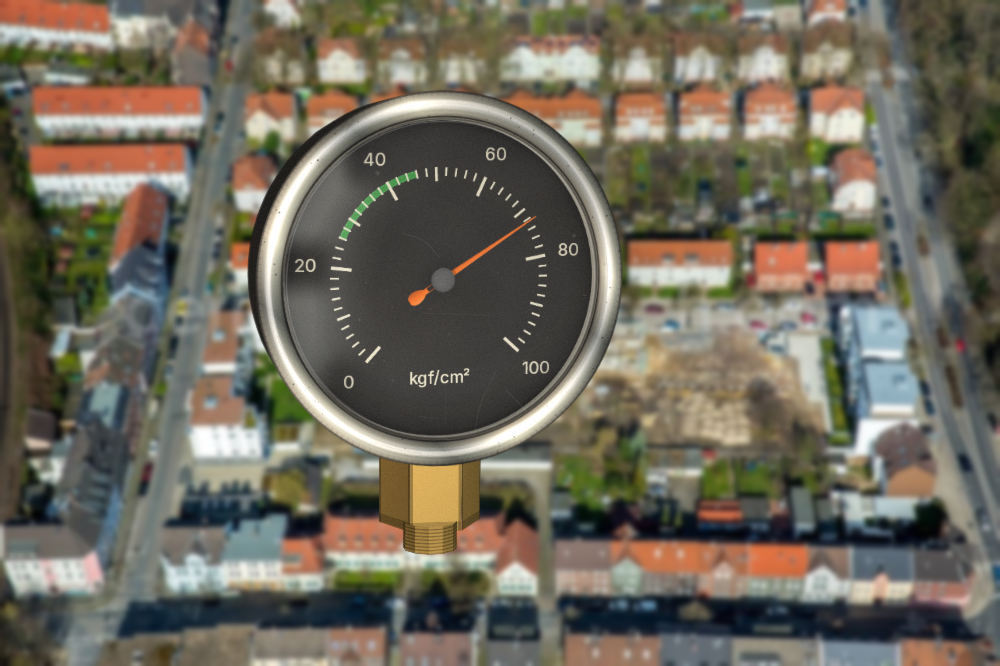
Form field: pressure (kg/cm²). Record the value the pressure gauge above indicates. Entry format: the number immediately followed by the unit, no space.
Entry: 72kg/cm²
